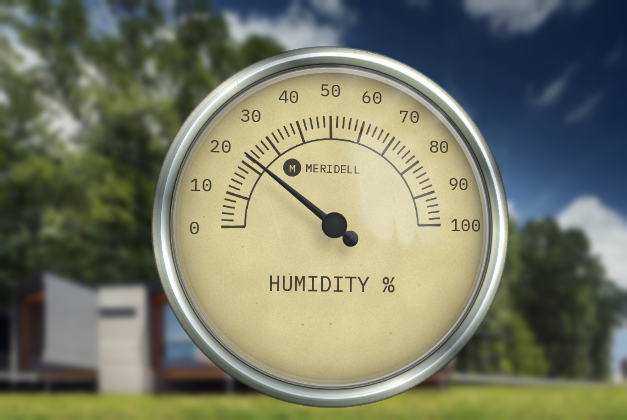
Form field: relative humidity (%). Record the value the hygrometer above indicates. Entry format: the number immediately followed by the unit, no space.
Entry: 22%
